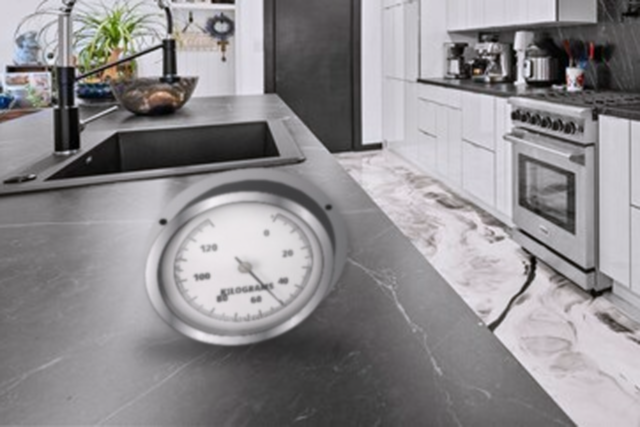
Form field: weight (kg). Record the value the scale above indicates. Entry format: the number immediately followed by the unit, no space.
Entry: 50kg
